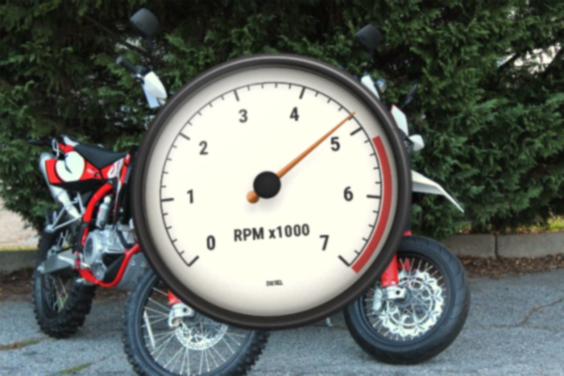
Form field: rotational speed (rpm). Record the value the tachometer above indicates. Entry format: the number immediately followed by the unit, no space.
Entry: 4800rpm
